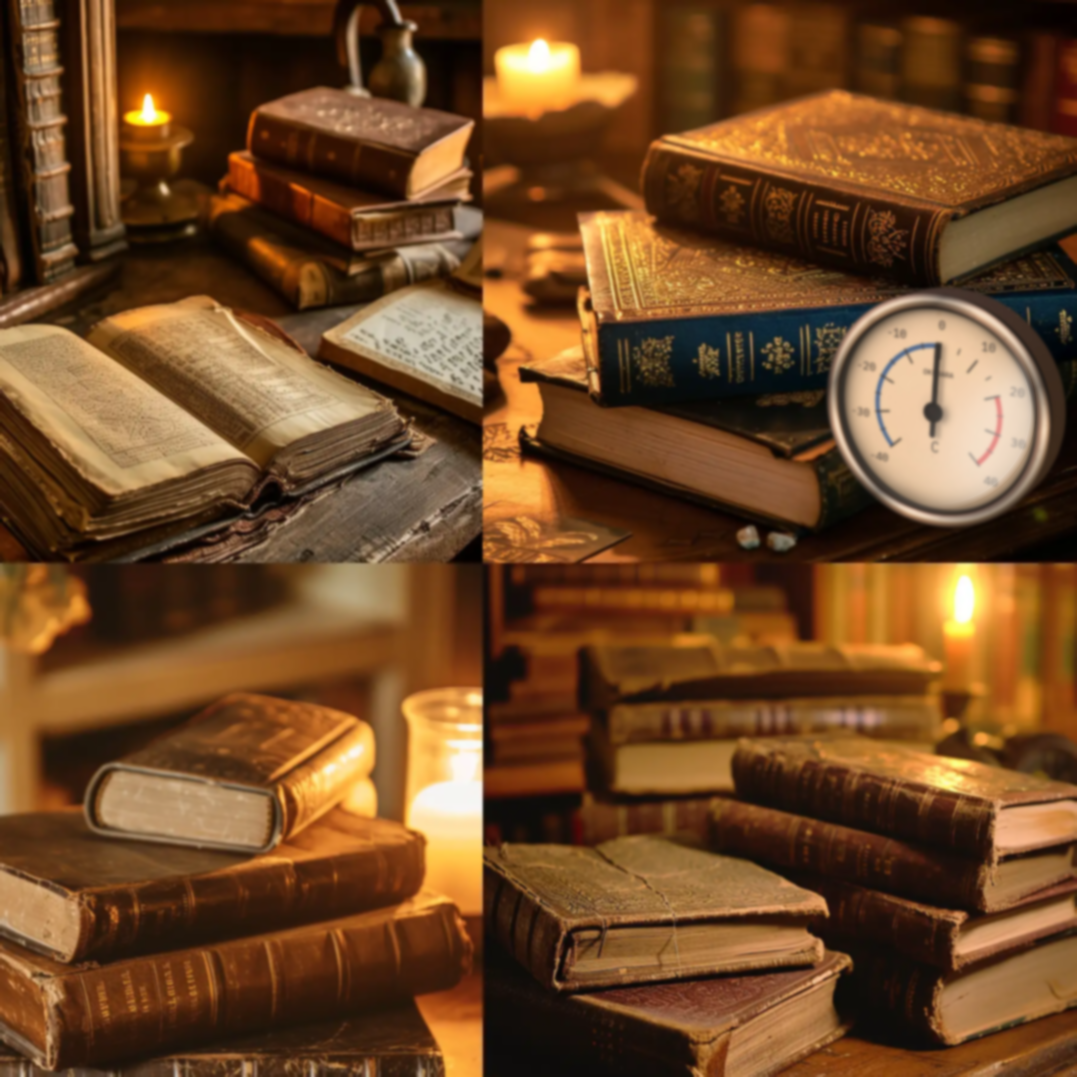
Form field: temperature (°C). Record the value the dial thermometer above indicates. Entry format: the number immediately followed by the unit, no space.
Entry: 0°C
